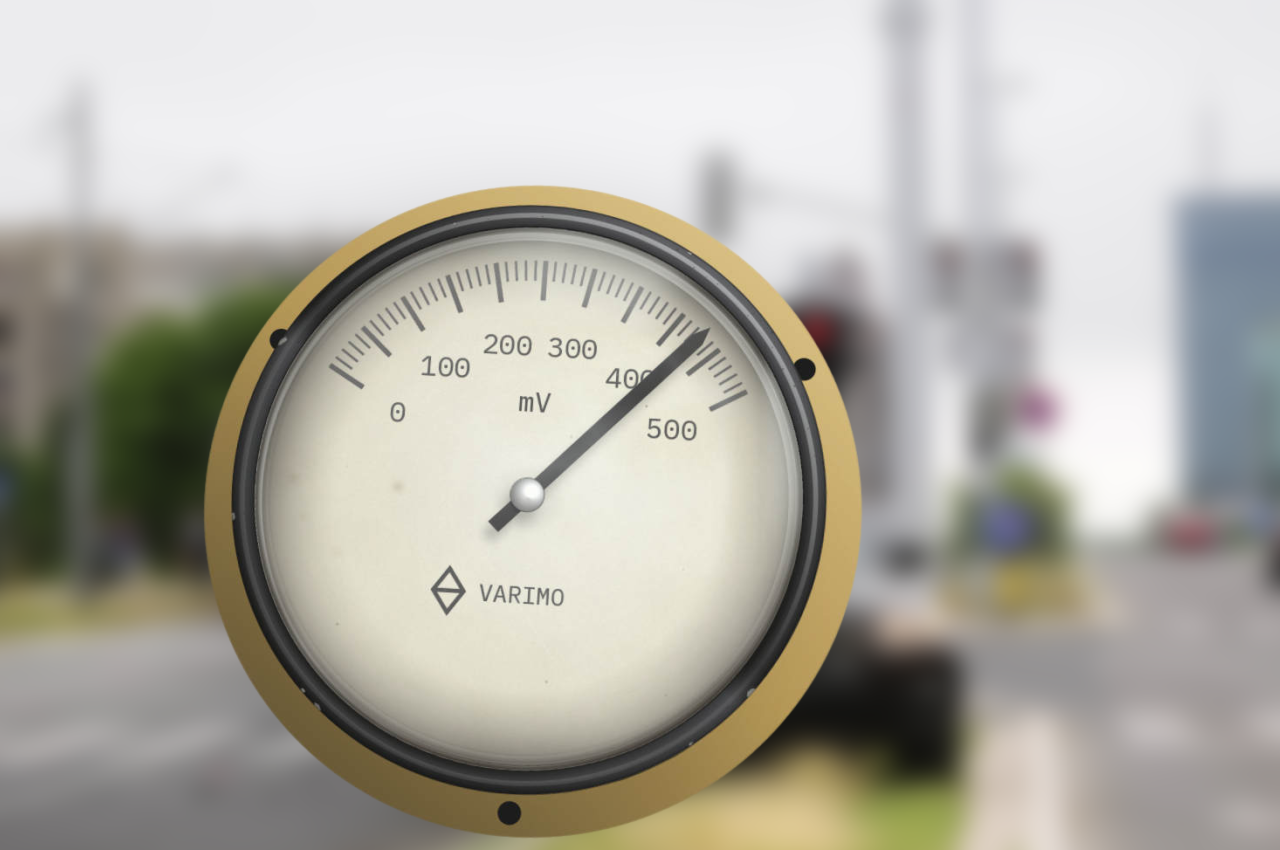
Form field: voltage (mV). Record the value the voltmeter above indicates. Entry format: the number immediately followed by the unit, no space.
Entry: 430mV
